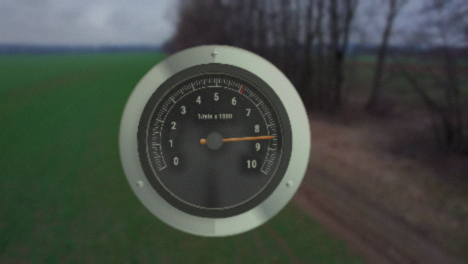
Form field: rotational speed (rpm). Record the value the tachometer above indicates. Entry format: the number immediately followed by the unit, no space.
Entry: 8500rpm
